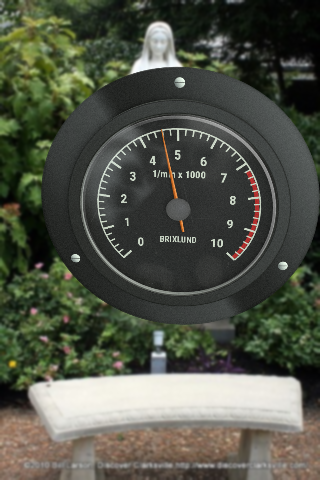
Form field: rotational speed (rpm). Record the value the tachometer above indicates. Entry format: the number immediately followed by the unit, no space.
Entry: 4600rpm
